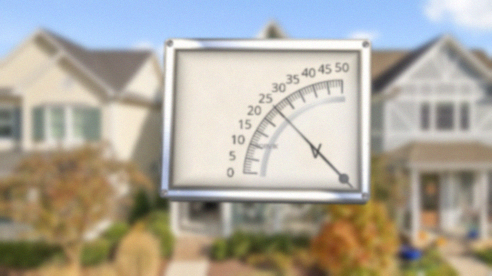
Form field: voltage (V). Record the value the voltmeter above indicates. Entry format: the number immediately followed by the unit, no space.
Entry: 25V
